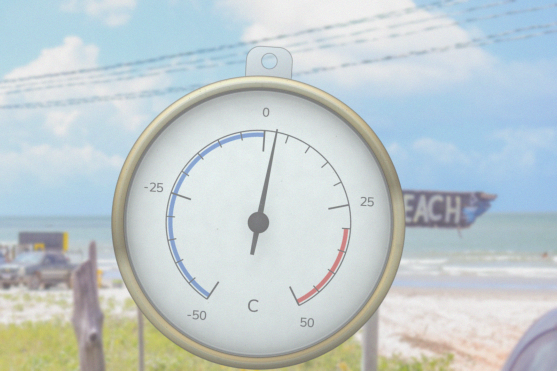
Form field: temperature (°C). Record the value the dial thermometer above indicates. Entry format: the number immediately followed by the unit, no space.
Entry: 2.5°C
